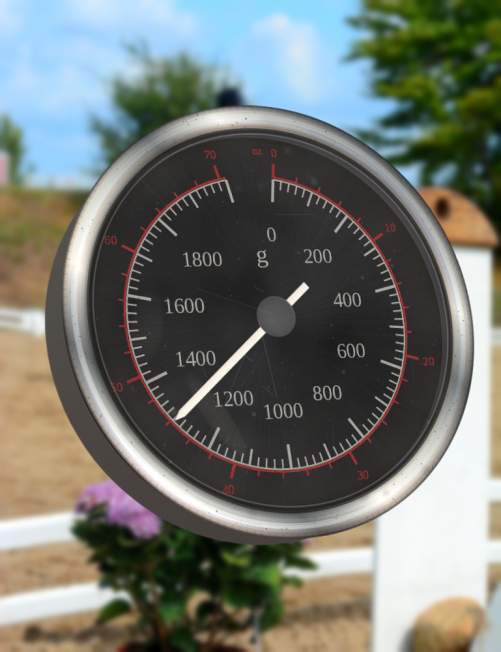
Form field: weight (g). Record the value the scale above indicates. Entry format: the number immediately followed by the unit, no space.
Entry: 1300g
